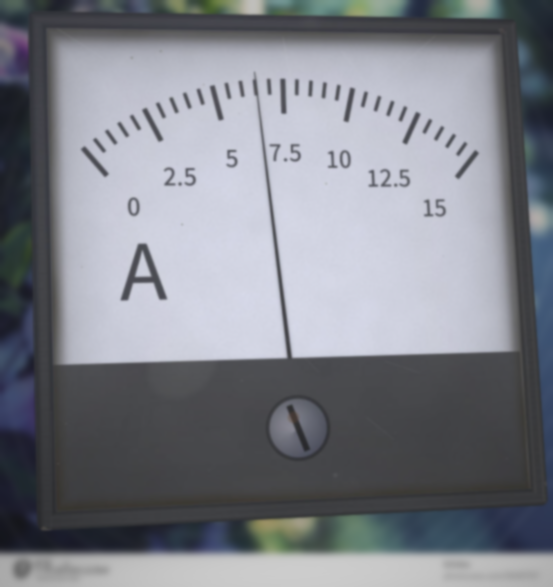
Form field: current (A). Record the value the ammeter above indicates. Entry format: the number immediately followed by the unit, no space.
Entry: 6.5A
